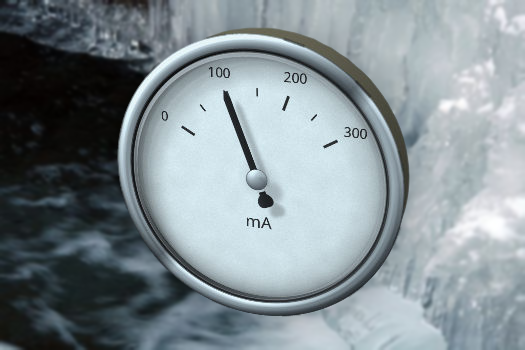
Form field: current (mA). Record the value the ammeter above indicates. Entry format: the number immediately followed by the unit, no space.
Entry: 100mA
